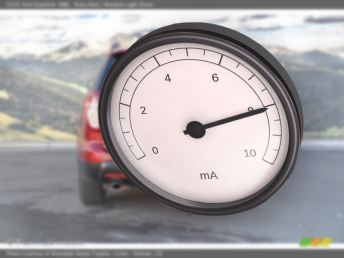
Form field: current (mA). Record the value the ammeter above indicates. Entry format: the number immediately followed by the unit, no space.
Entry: 8mA
